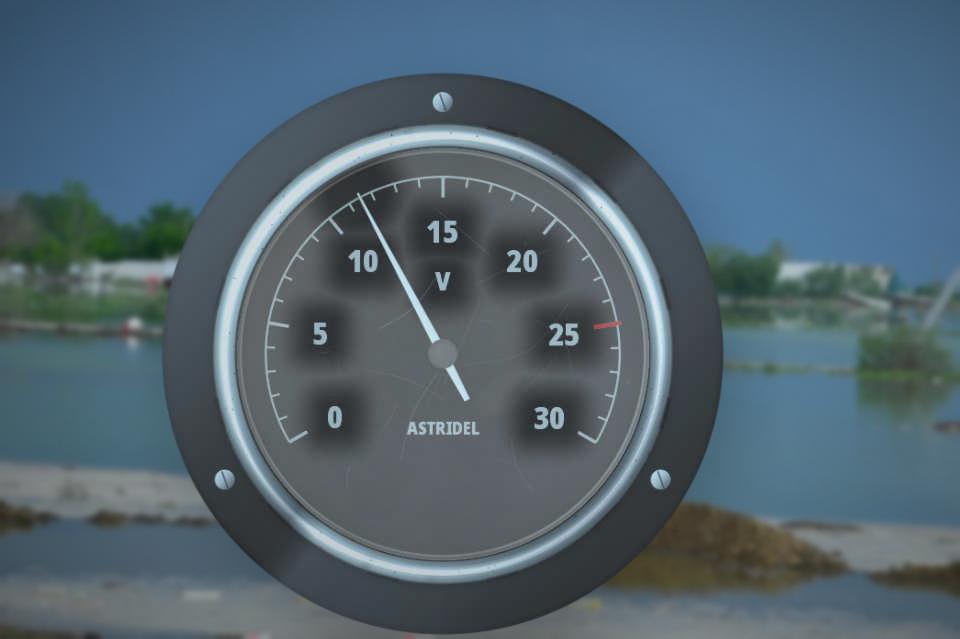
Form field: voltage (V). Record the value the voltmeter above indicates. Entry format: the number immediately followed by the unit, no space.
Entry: 11.5V
